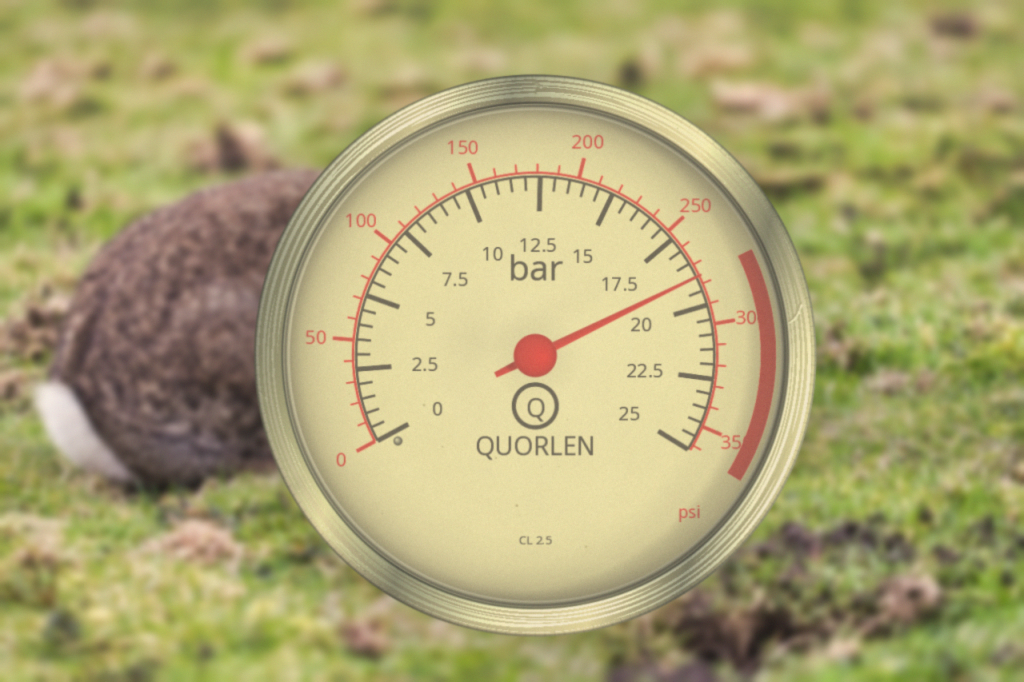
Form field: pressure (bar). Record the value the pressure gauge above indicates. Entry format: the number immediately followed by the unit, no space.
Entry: 19bar
